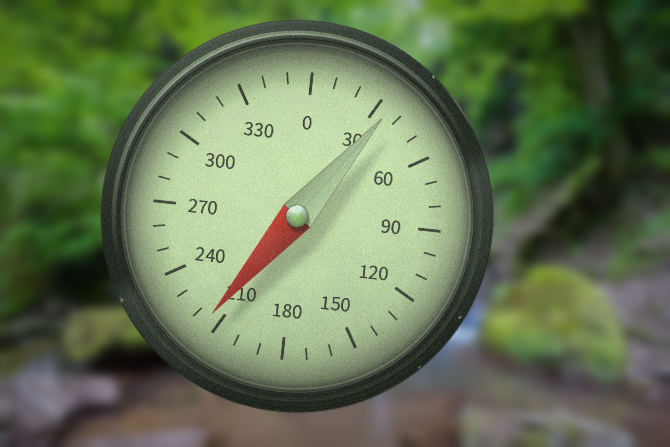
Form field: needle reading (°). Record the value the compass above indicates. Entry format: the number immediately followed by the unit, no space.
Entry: 215°
